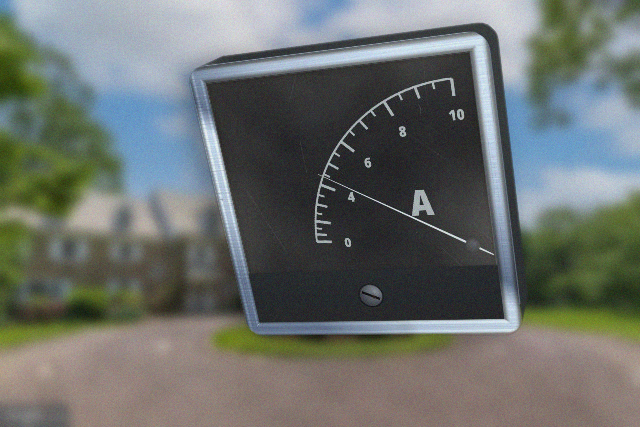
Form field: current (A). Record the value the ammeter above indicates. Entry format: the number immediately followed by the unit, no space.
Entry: 4.5A
